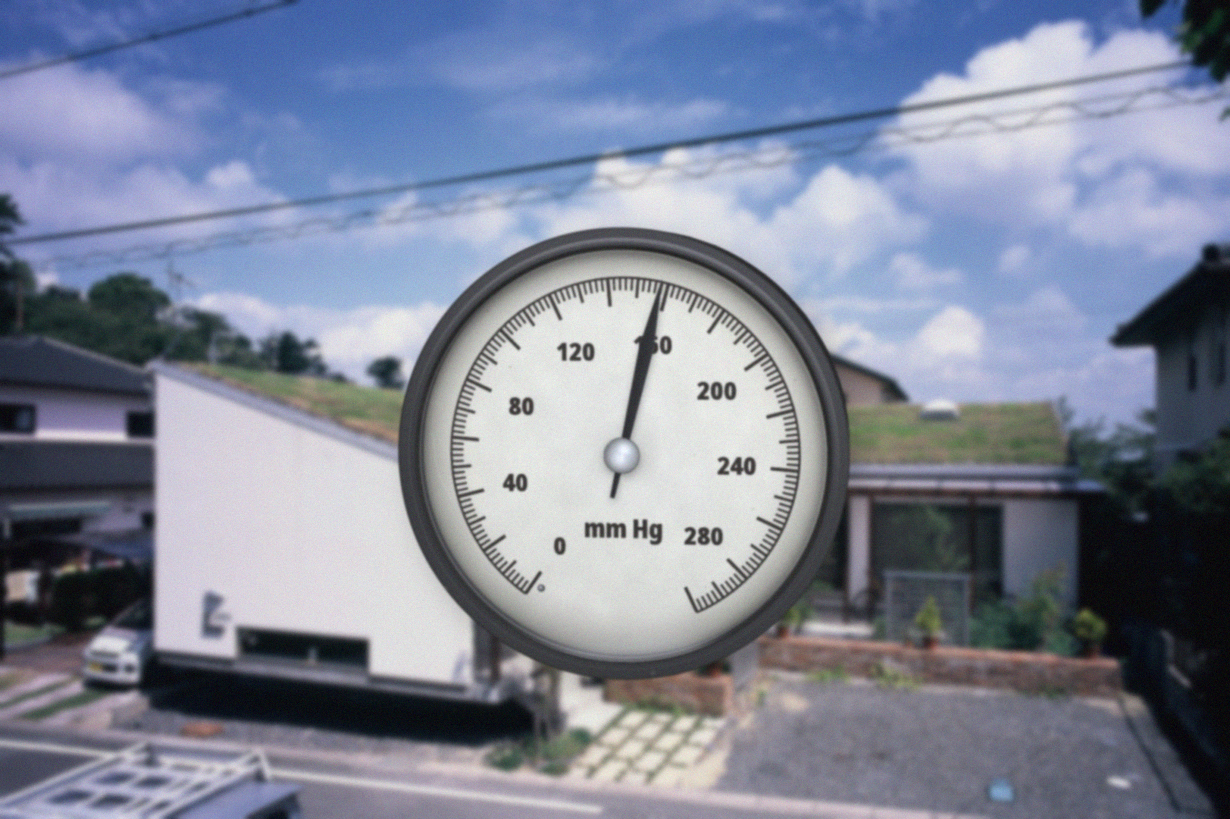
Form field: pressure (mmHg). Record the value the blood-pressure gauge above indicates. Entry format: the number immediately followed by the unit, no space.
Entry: 158mmHg
